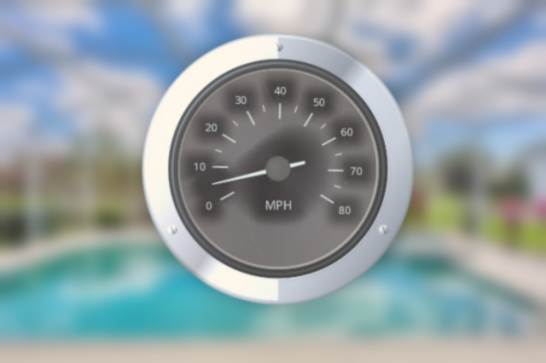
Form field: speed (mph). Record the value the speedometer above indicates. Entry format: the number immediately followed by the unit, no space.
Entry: 5mph
